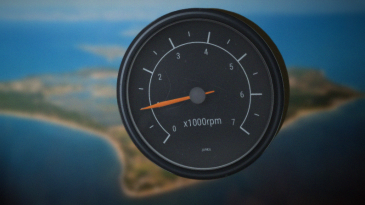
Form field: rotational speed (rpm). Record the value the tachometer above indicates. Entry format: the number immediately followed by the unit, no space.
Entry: 1000rpm
